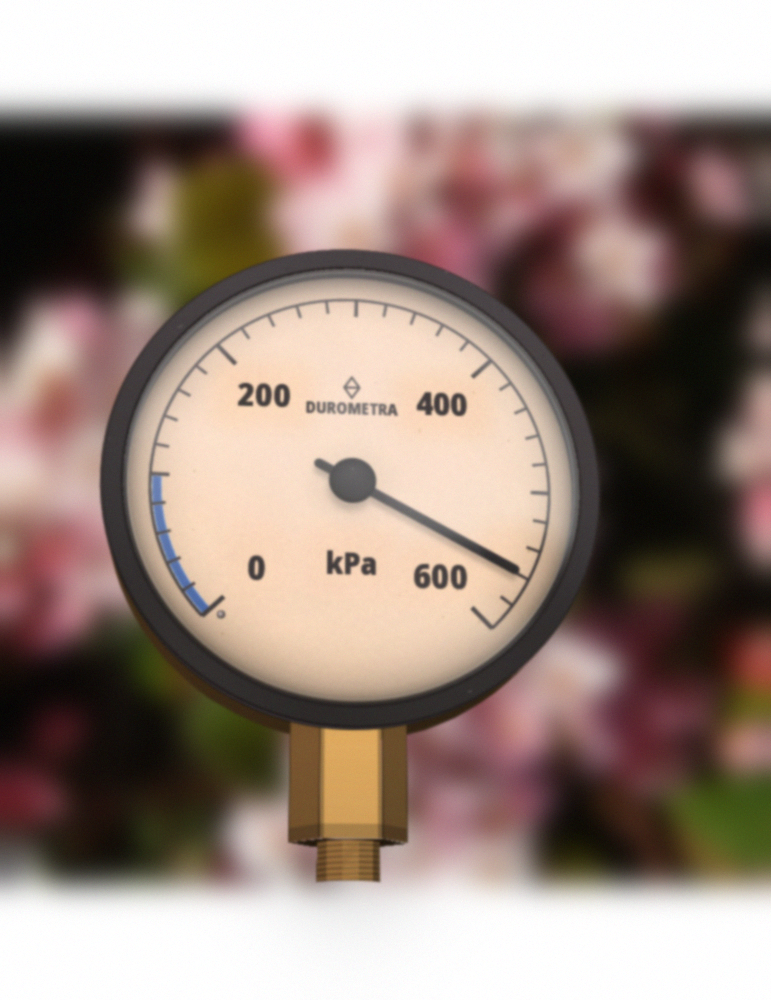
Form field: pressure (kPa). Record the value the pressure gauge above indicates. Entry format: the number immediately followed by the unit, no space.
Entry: 560kPa
